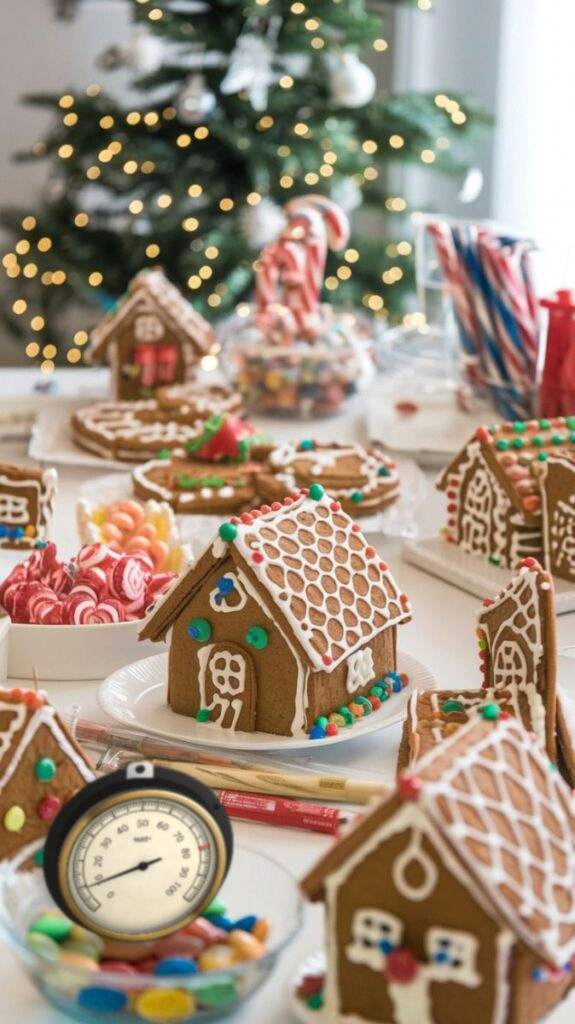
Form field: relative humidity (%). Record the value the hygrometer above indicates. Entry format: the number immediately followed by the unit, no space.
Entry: 10%
